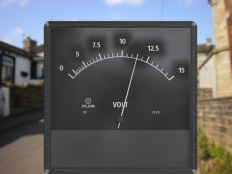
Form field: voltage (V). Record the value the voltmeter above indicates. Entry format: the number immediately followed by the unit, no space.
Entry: 11.5V
